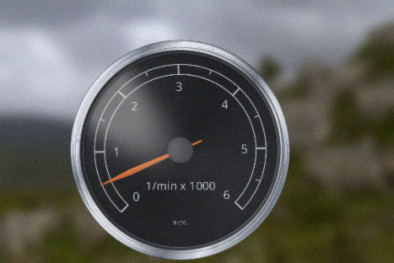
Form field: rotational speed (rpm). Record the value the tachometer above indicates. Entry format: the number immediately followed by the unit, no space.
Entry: 500rpm
